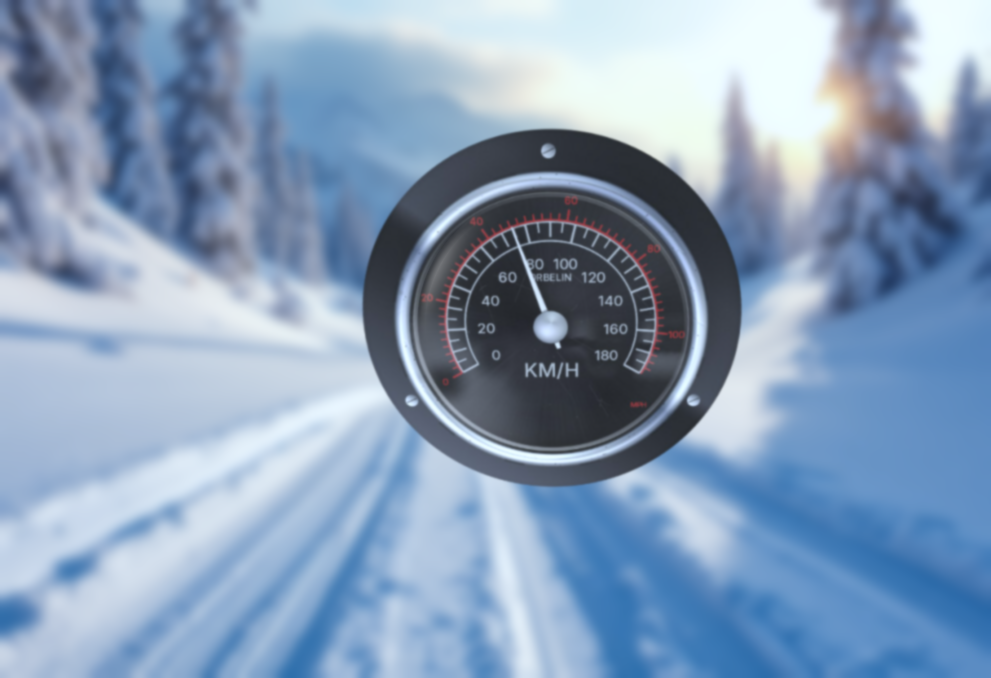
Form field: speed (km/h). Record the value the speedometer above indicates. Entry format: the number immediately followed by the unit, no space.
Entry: 75km/h
